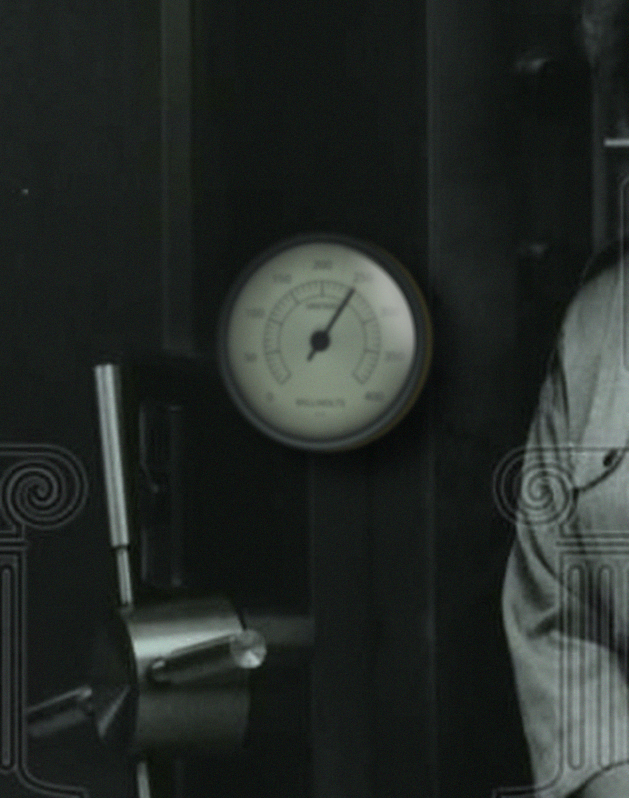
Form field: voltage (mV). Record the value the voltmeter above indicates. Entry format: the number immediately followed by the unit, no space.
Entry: 250mV
